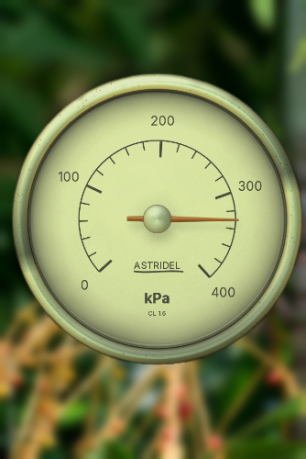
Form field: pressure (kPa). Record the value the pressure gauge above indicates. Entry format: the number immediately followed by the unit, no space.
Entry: 330kPa
